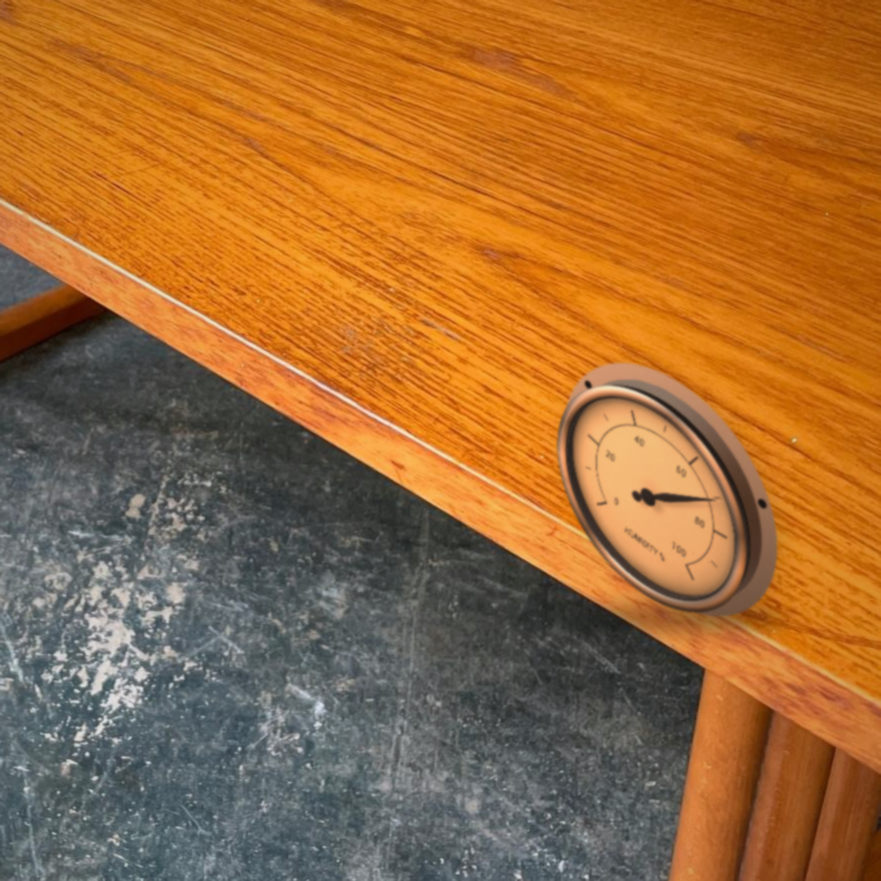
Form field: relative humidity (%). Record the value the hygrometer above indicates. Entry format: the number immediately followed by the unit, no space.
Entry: 70%
